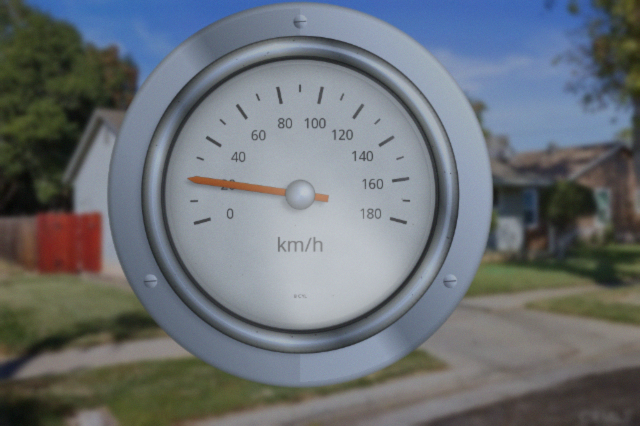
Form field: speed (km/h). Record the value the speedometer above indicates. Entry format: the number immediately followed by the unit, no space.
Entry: 20km/h
